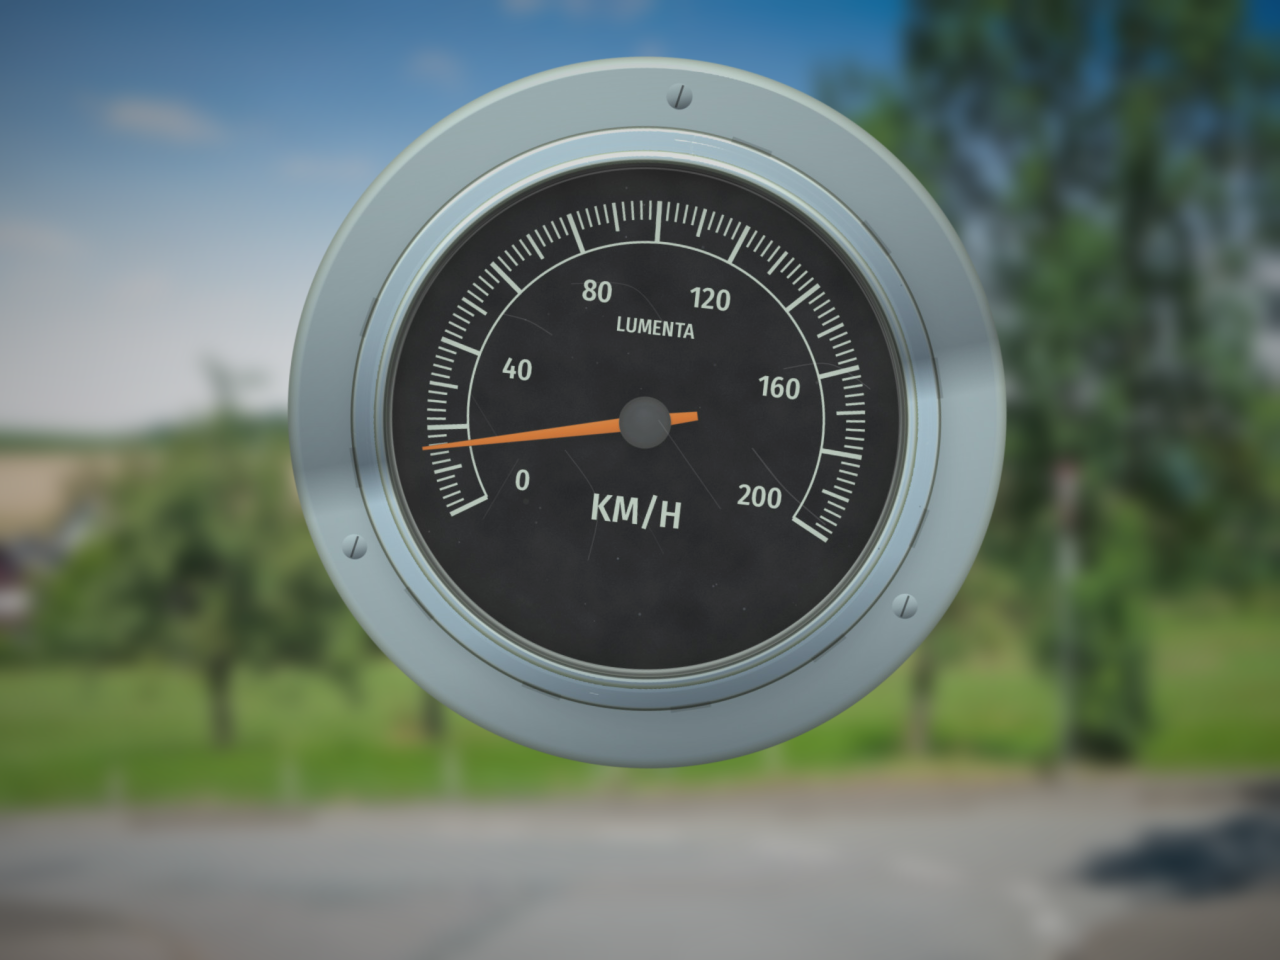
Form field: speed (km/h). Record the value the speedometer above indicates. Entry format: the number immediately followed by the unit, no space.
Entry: 16km/h
